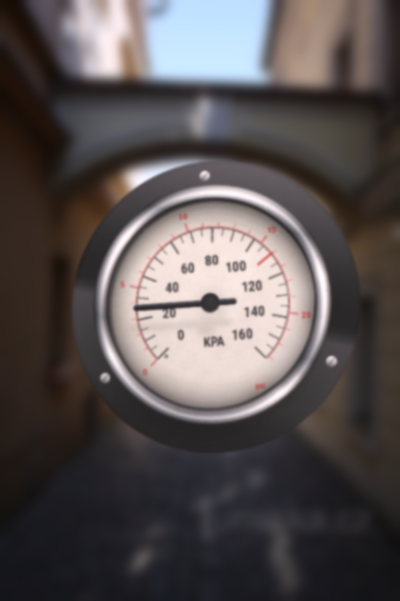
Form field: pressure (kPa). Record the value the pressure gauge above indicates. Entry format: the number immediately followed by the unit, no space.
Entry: 25kPa
